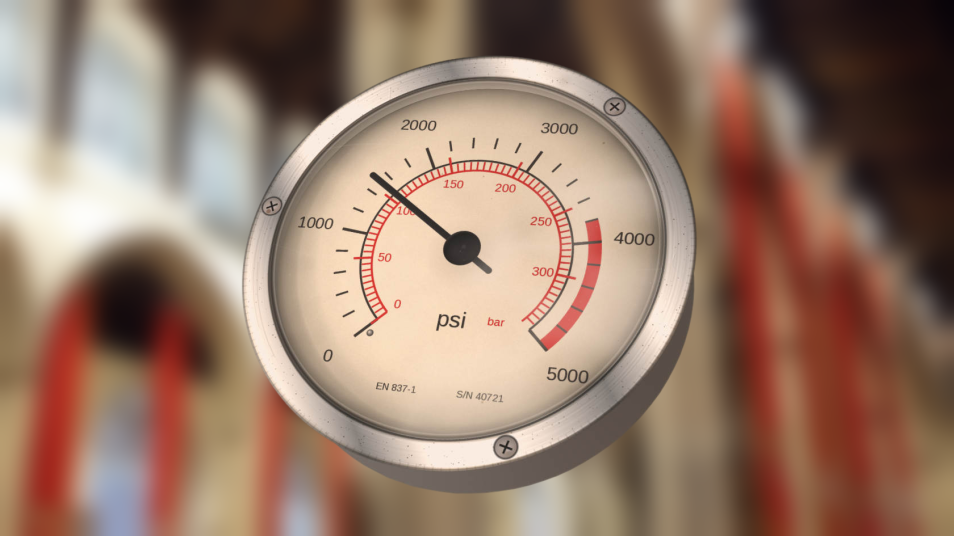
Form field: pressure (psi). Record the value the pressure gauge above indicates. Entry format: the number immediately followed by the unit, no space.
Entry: 1500psi
